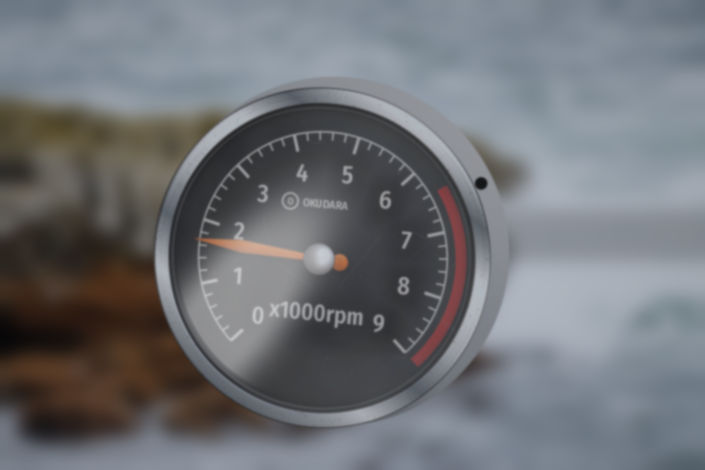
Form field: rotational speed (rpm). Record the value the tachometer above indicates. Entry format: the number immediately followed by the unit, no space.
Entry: 1700rpm
